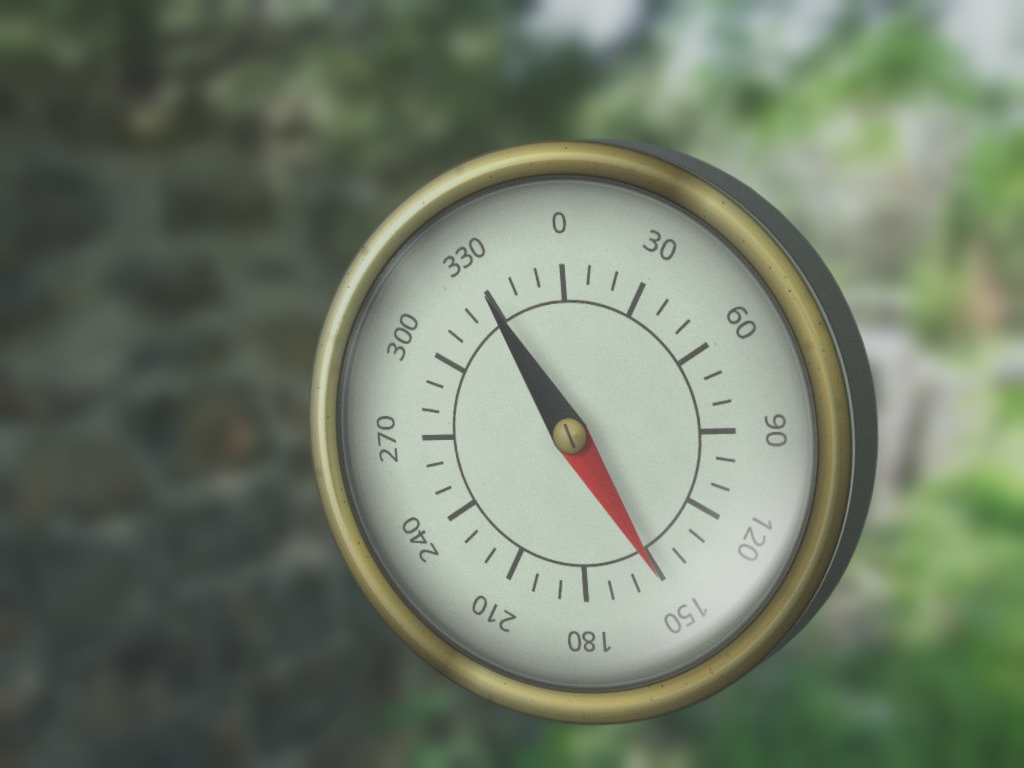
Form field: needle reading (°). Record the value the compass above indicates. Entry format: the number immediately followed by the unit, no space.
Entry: 150°
